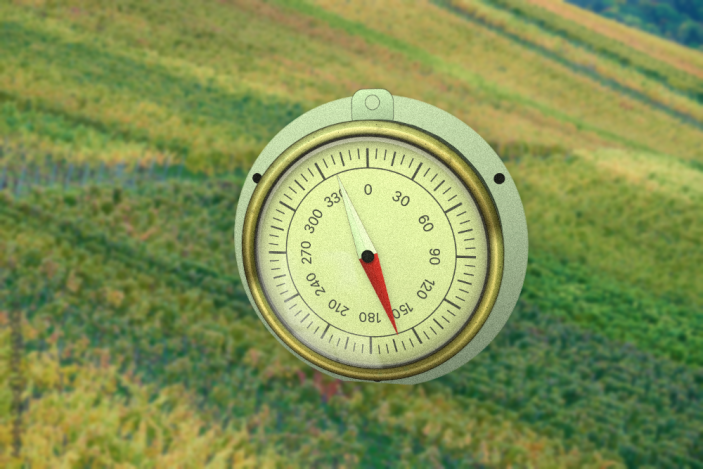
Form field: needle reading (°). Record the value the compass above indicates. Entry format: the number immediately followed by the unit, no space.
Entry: 160°
